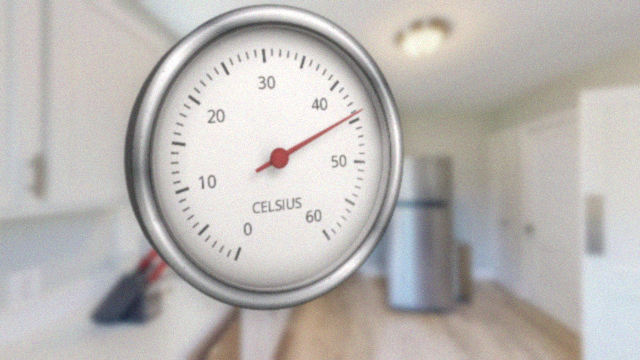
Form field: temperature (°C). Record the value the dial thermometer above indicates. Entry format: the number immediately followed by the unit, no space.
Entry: 44°C
